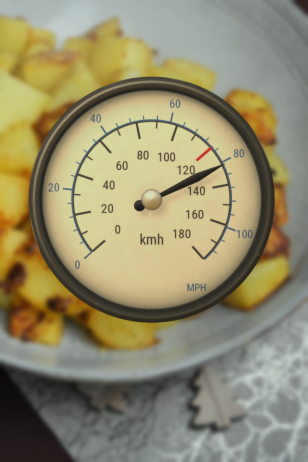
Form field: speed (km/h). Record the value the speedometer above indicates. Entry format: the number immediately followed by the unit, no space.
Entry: 130km/h
